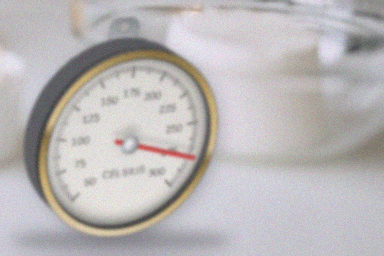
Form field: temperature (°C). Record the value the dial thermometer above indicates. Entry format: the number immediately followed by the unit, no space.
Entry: 275°C
